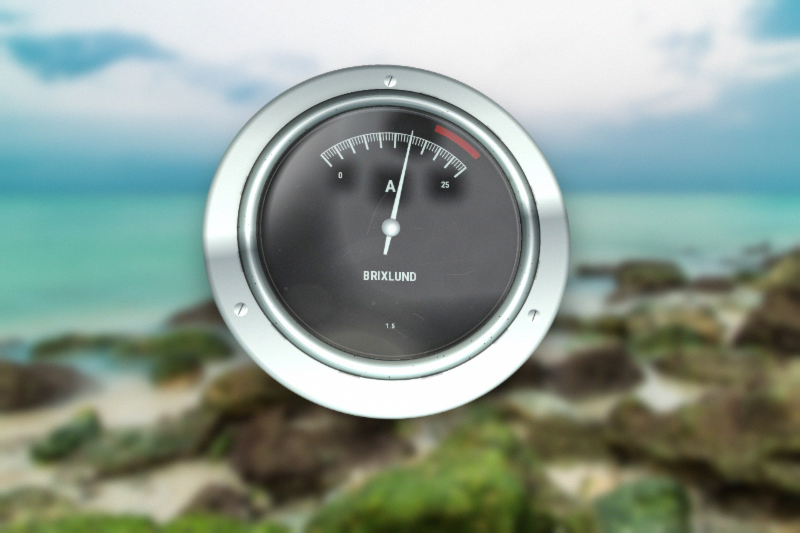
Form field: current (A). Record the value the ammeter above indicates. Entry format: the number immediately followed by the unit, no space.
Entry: 15A
